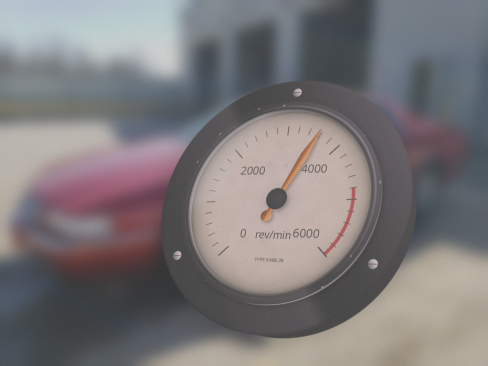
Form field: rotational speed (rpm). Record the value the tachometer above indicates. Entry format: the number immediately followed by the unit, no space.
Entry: 3600rpm
